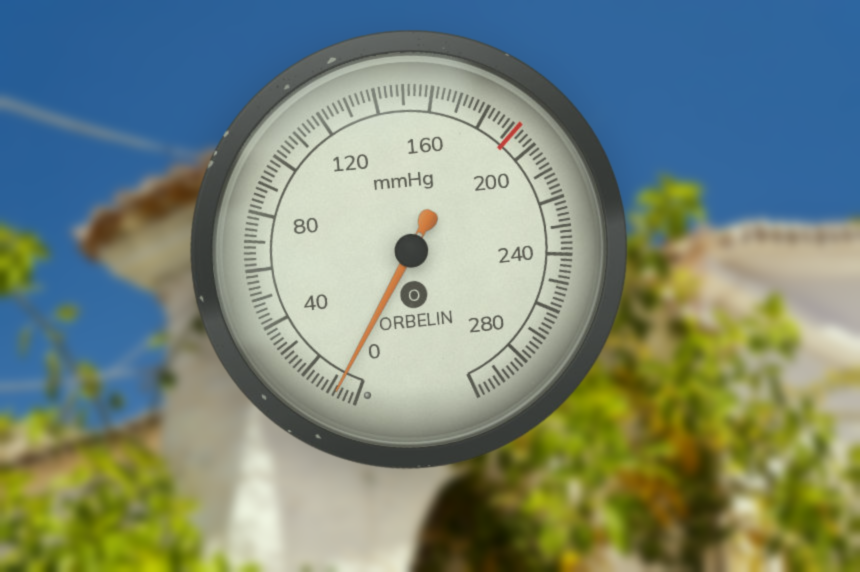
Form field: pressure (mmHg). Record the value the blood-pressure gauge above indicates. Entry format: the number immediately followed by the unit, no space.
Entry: 8mmHg
